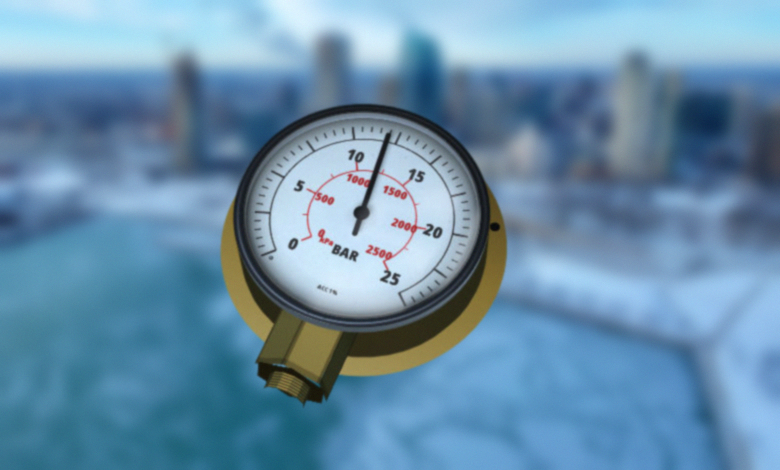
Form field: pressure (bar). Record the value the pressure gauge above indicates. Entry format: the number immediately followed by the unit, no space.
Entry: 12bar
